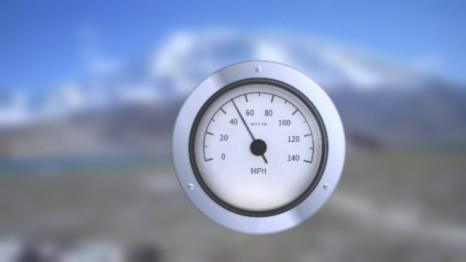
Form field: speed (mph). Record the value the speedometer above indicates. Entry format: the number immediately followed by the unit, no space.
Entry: 50mph
